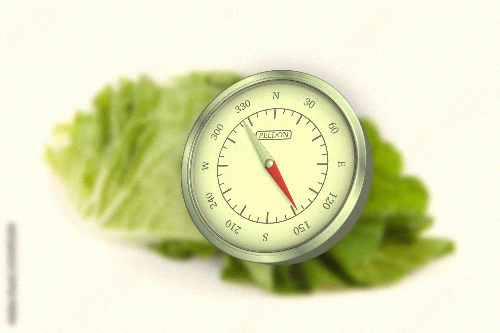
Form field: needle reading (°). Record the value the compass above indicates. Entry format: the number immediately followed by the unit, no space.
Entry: 145°
